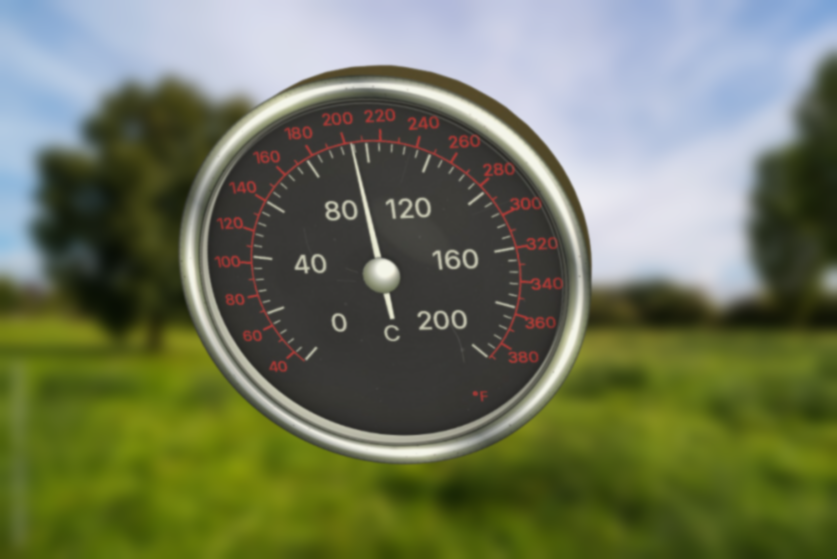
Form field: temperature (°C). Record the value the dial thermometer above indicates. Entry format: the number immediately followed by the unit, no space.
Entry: 96°C
